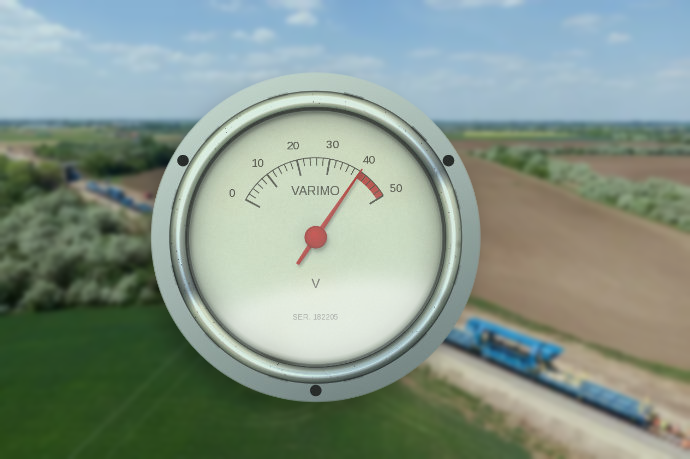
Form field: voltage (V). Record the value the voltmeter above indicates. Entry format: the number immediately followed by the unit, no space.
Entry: 40V
